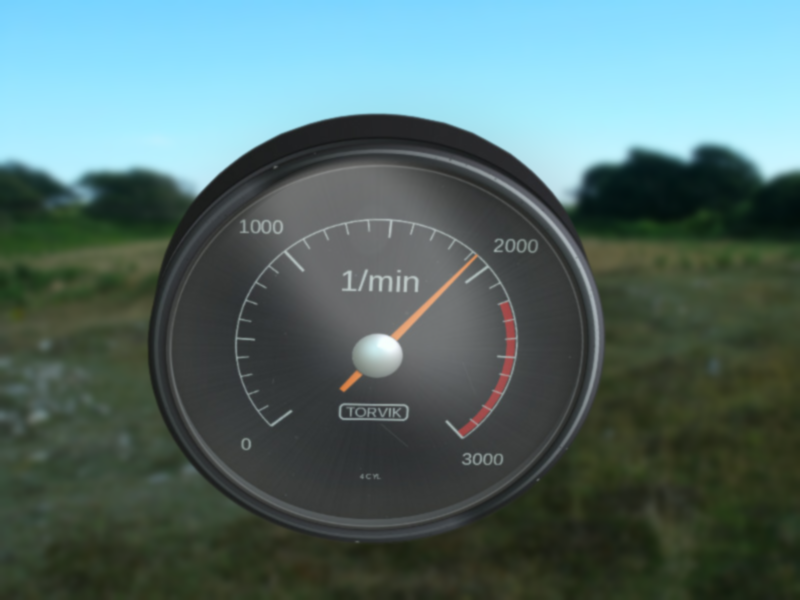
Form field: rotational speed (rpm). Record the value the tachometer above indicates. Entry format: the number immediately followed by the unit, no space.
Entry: 1900rpm
